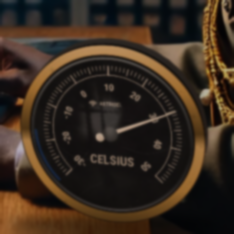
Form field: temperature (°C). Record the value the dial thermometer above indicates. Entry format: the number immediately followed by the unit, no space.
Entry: 30°C
